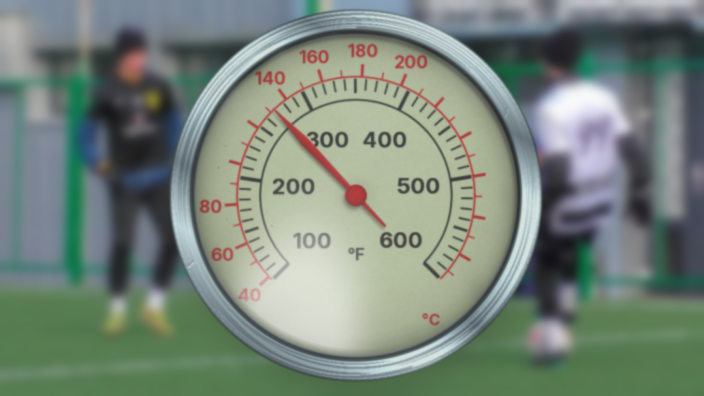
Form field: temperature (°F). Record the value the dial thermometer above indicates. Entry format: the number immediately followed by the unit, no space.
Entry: 270°F
